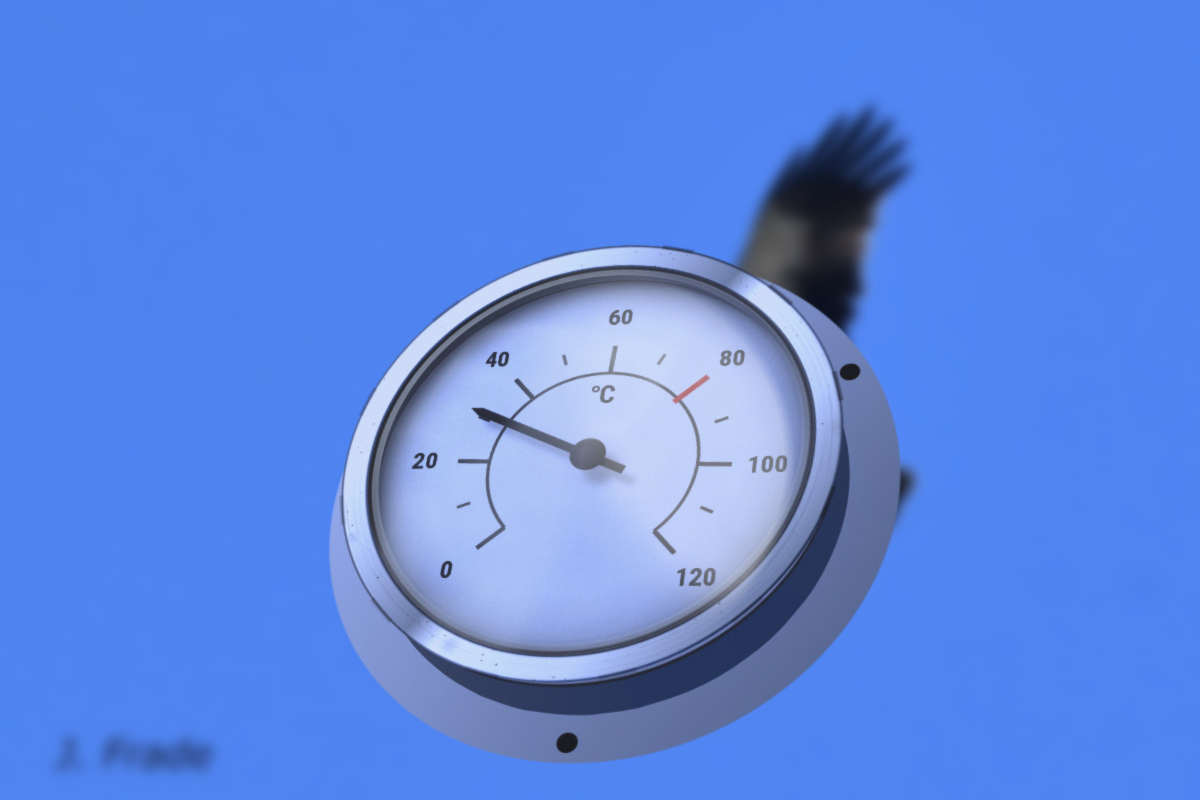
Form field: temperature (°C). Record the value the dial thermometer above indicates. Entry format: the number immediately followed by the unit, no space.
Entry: 30°C
